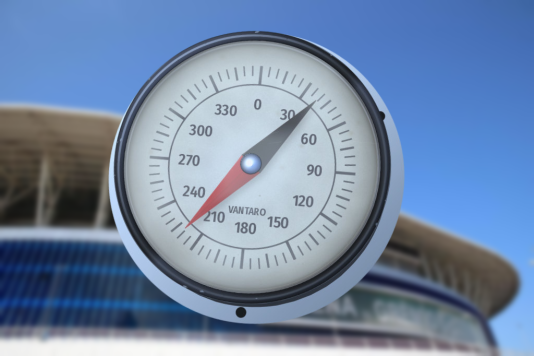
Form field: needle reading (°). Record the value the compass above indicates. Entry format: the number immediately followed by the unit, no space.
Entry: 220°
